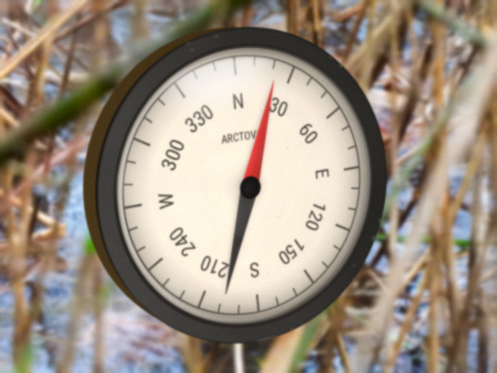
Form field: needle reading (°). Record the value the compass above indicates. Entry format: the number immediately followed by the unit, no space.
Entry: 20°
